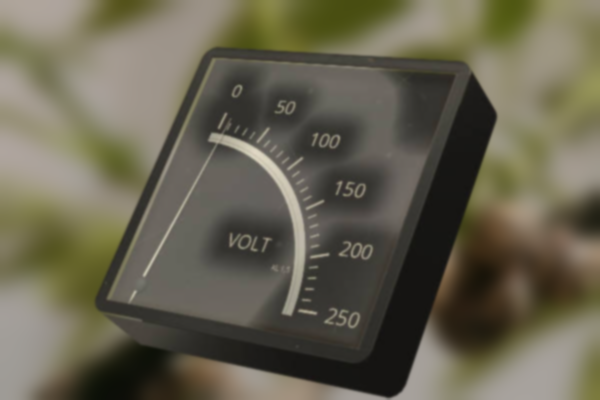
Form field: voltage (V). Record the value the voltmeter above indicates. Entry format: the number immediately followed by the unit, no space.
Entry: 10V
